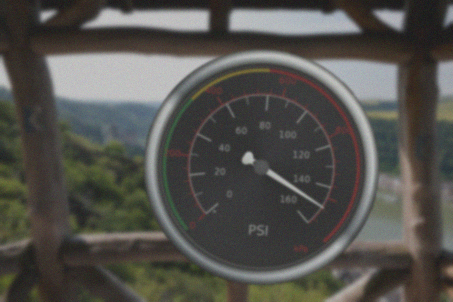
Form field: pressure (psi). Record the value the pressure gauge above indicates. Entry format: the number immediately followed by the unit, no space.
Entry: 150psi
